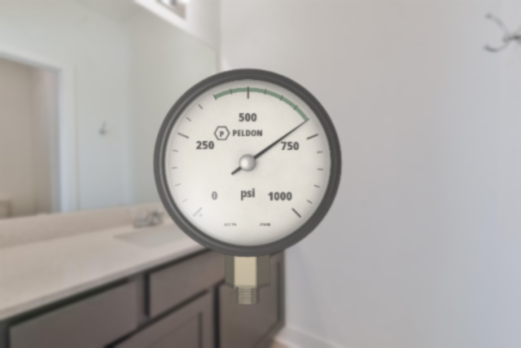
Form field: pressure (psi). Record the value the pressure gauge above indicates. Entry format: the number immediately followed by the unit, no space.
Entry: 700psi
